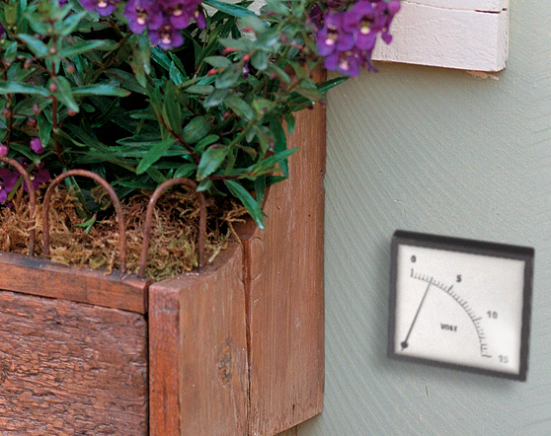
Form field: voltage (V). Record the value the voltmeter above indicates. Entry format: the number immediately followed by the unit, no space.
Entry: 2.5V
